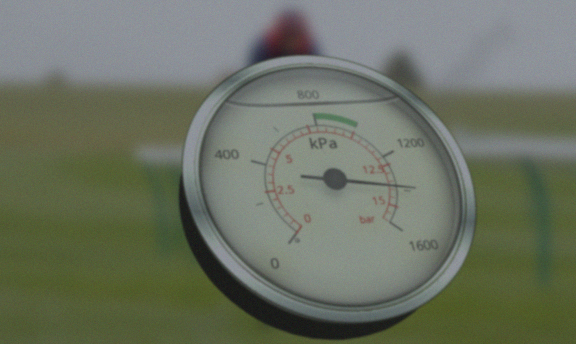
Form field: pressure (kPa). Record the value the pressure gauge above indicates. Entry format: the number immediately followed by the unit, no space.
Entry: 1400kPa
